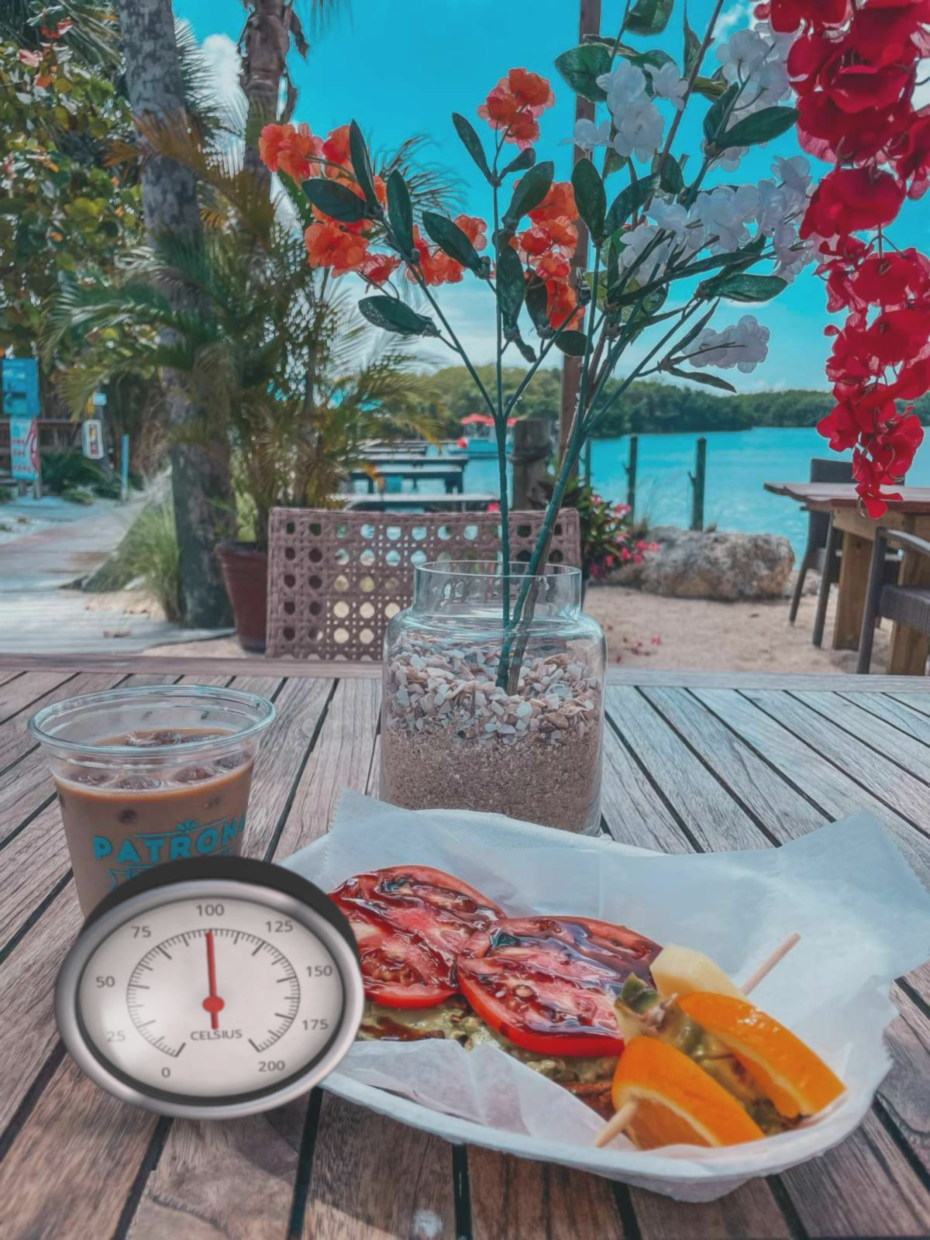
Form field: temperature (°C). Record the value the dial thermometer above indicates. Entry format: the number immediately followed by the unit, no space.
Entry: 100°C
